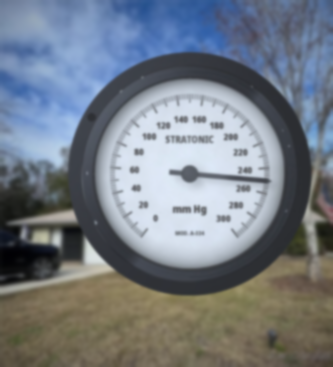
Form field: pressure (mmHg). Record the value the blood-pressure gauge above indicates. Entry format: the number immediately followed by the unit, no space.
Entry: 250mmHg
